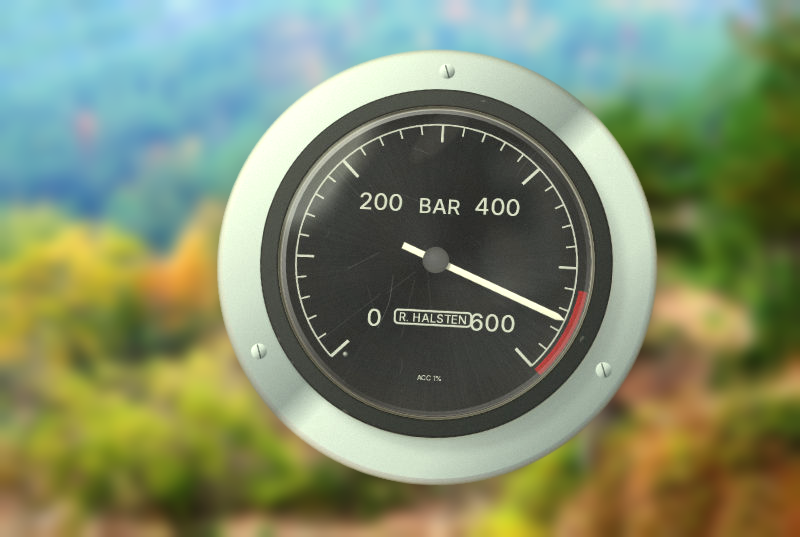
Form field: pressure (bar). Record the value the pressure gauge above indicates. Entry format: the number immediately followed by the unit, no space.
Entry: 550bar
